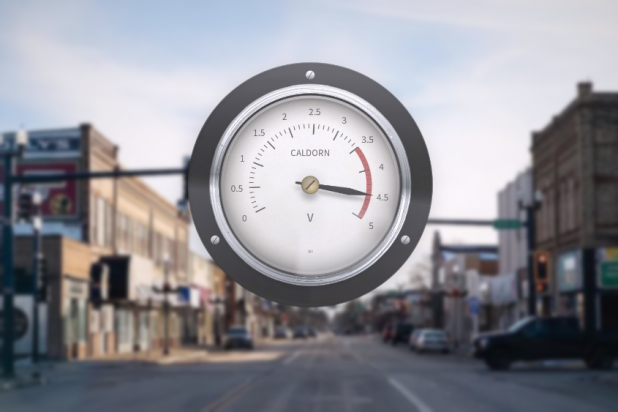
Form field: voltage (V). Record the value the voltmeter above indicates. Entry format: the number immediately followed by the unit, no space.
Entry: 4.5V
